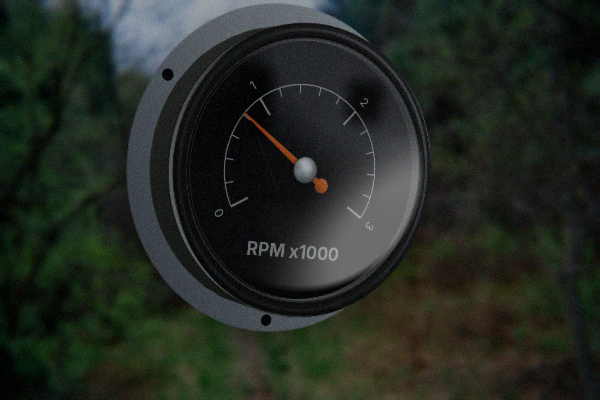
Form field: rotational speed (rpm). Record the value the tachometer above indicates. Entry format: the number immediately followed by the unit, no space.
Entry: 800rpm
